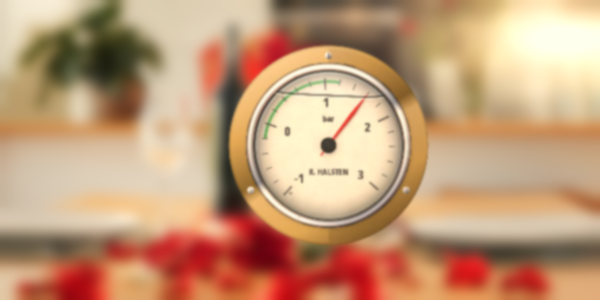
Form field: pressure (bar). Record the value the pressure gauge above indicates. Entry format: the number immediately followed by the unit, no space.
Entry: 1.6bar
